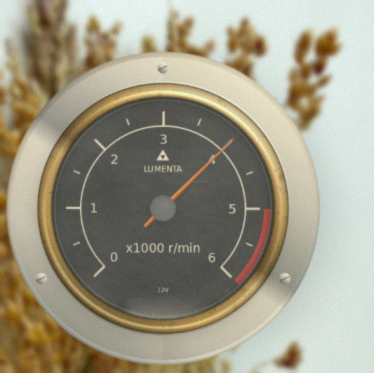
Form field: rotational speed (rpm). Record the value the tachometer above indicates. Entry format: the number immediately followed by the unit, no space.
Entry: 4000rpm
